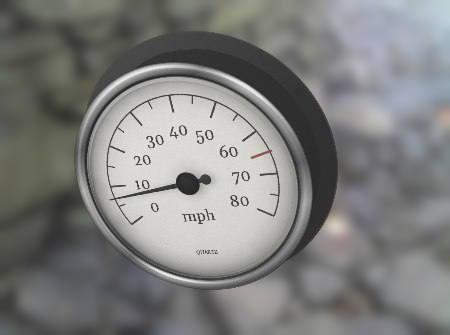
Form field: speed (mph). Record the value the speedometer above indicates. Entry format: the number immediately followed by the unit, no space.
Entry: 7.5mph
